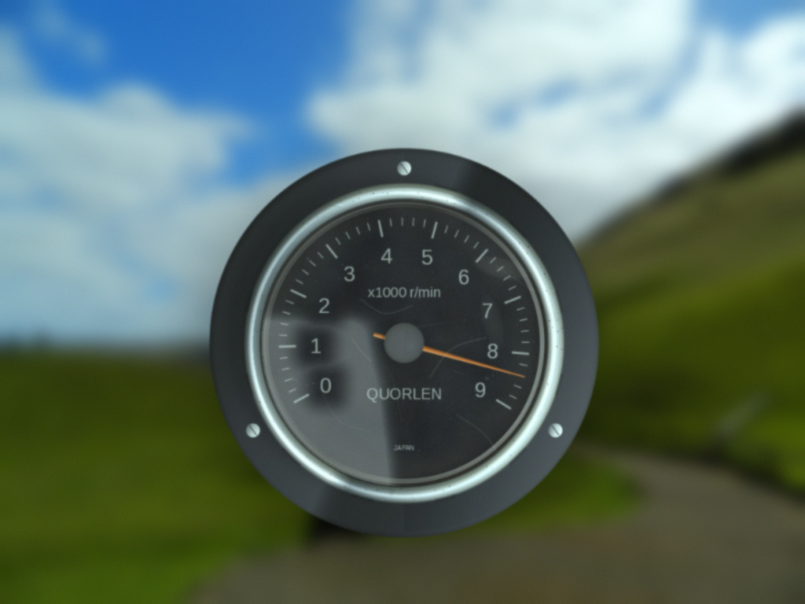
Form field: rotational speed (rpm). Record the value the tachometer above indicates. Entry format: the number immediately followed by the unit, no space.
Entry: 8400rpm
